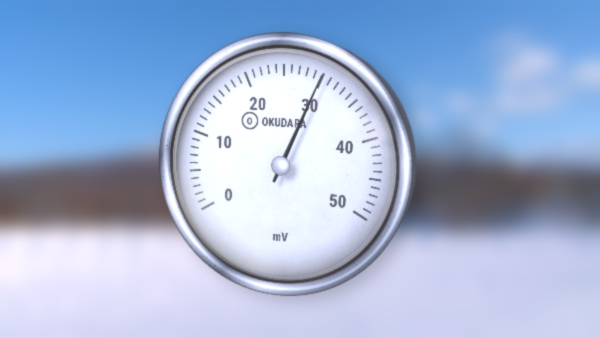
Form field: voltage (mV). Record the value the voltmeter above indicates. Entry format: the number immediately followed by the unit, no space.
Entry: 30mV
